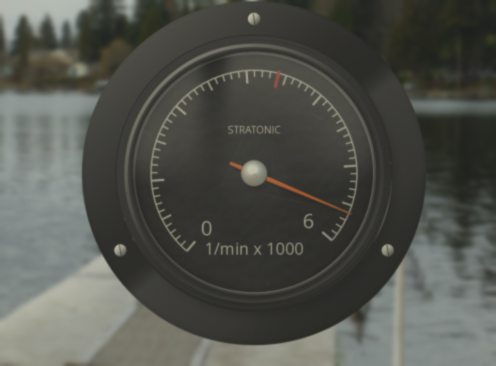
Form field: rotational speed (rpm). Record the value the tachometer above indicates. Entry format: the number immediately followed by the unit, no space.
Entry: 5600rpm
